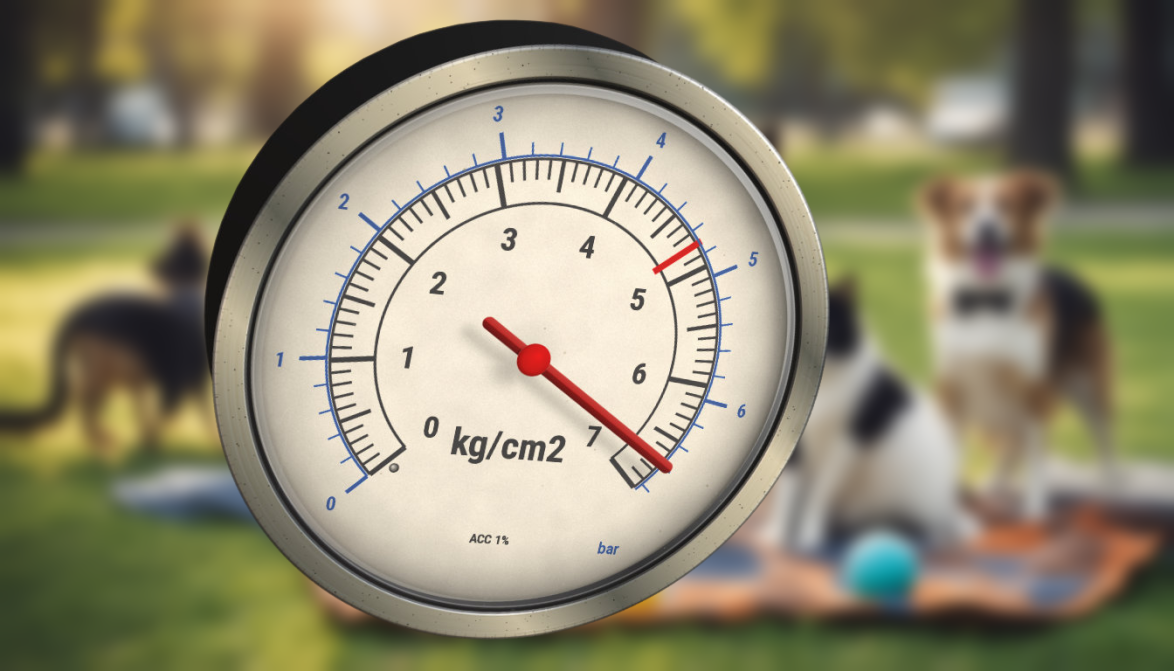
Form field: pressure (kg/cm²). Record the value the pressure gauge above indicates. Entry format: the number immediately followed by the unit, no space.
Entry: 6.7kg/cm²
